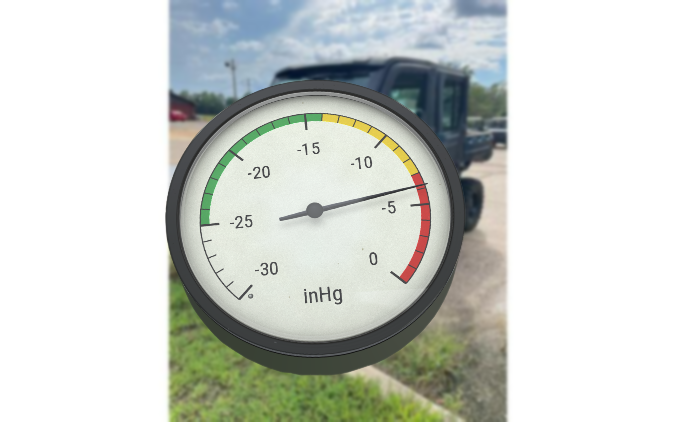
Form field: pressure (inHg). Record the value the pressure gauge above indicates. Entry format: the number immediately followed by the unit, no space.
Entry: -6inHg
